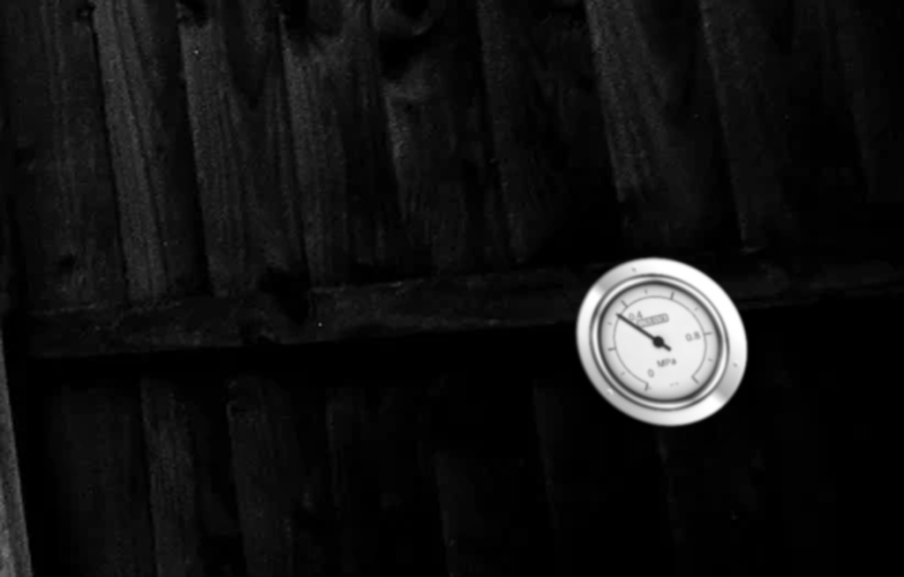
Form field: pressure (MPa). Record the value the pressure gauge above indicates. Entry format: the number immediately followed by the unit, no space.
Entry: 0.35MPa
